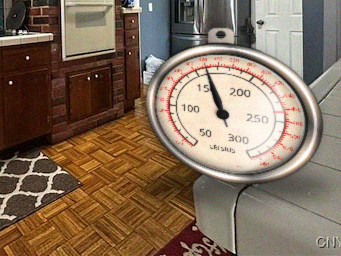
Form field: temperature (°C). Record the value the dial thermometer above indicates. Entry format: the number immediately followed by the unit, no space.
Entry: 160°C
